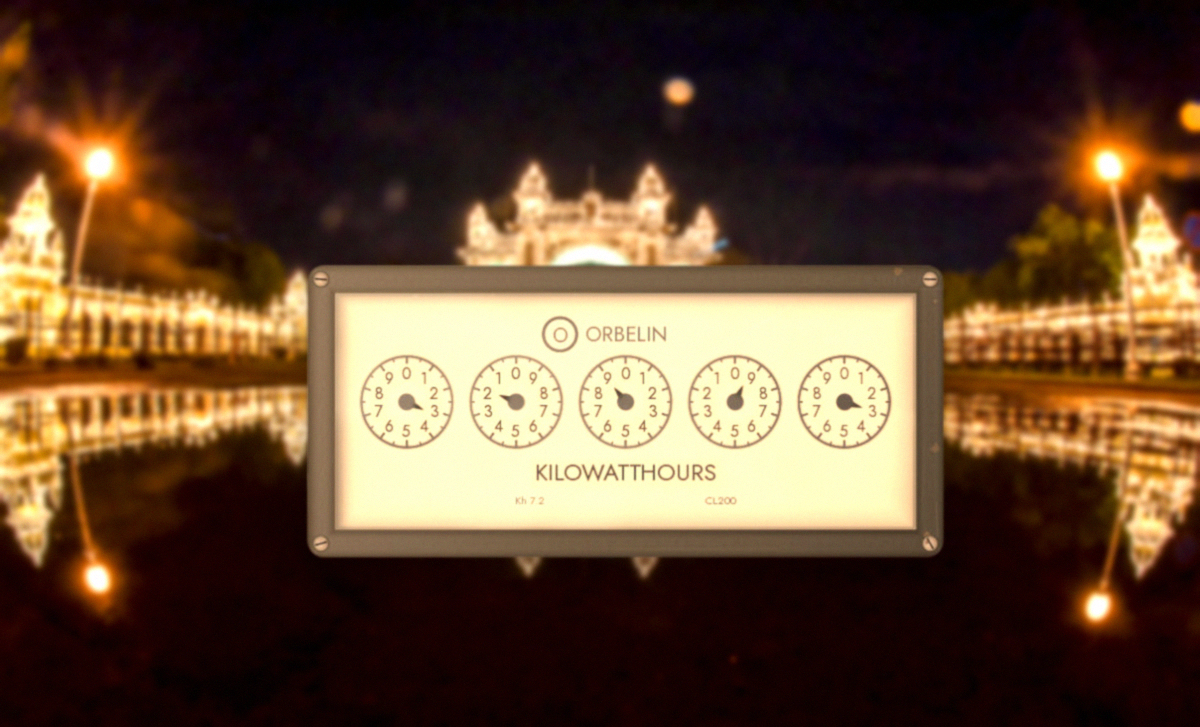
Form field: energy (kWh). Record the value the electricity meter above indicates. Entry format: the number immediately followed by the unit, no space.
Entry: 31893kWh
